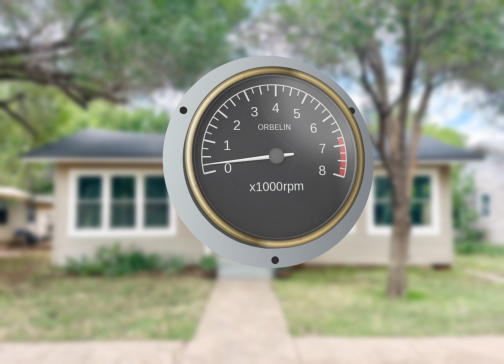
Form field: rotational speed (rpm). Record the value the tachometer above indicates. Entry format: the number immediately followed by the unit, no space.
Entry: 250rpm
